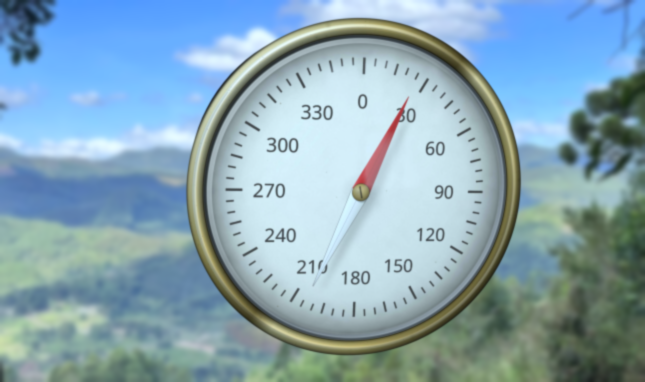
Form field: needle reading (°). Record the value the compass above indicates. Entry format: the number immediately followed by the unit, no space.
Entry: 25°
